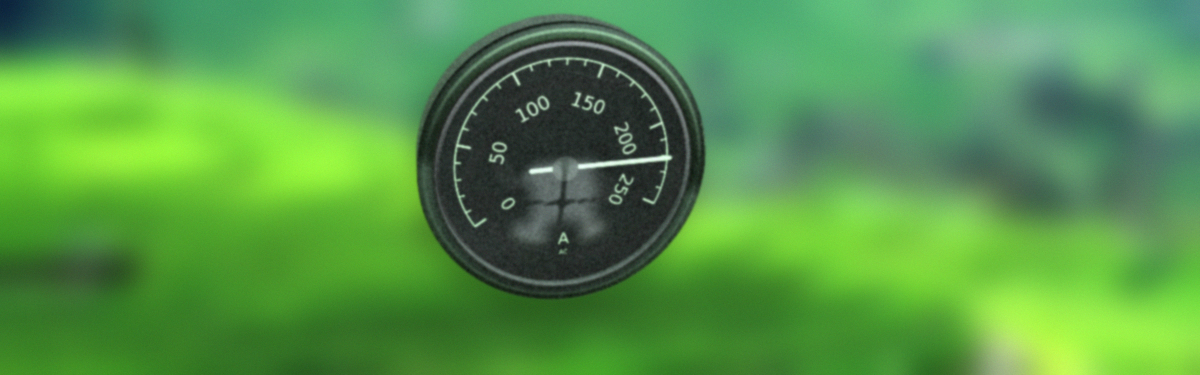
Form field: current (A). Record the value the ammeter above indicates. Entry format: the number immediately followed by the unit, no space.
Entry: 220A
